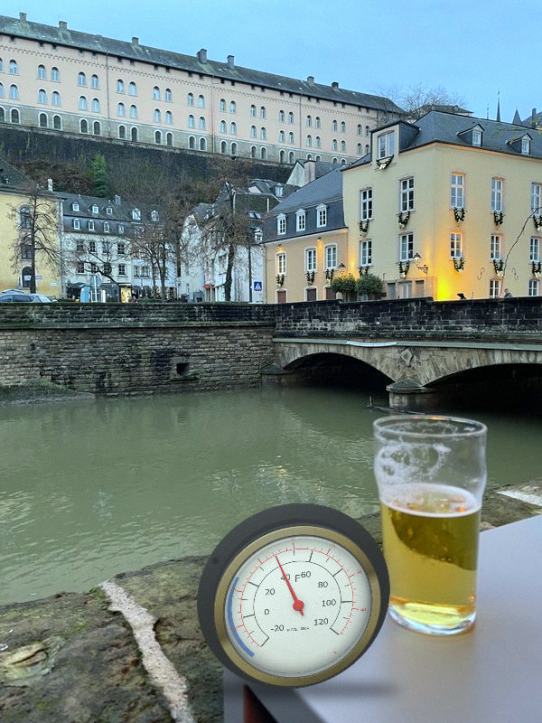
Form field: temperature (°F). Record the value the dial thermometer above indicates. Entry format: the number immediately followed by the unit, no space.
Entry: 40°F
